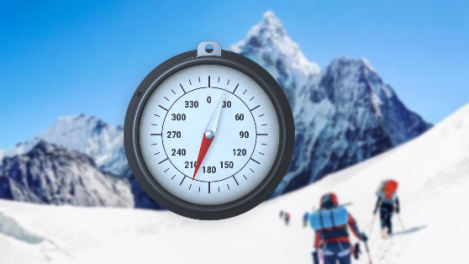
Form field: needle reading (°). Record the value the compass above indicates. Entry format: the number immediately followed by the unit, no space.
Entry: 200°
